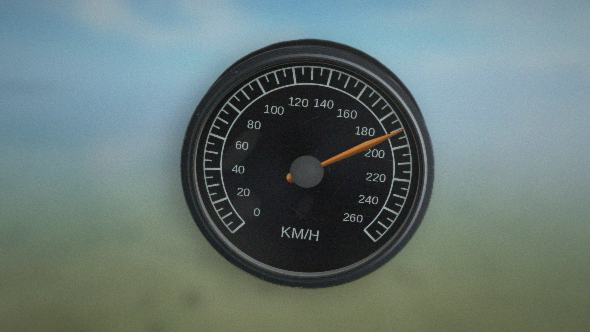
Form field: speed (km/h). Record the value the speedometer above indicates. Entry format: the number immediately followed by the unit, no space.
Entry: 190km/h
